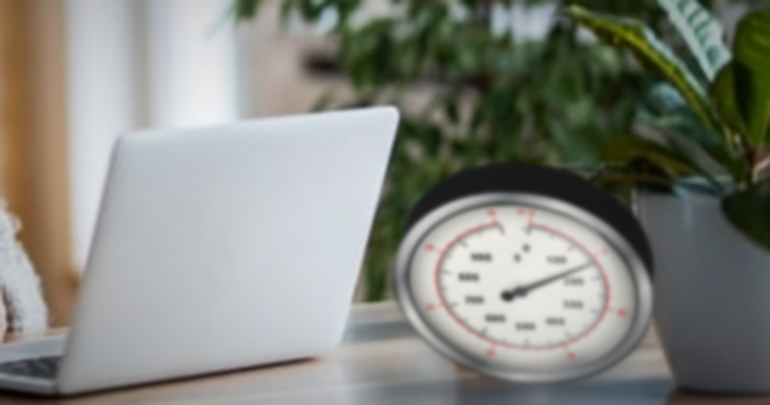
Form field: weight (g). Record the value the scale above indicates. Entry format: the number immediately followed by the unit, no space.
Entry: 150g
